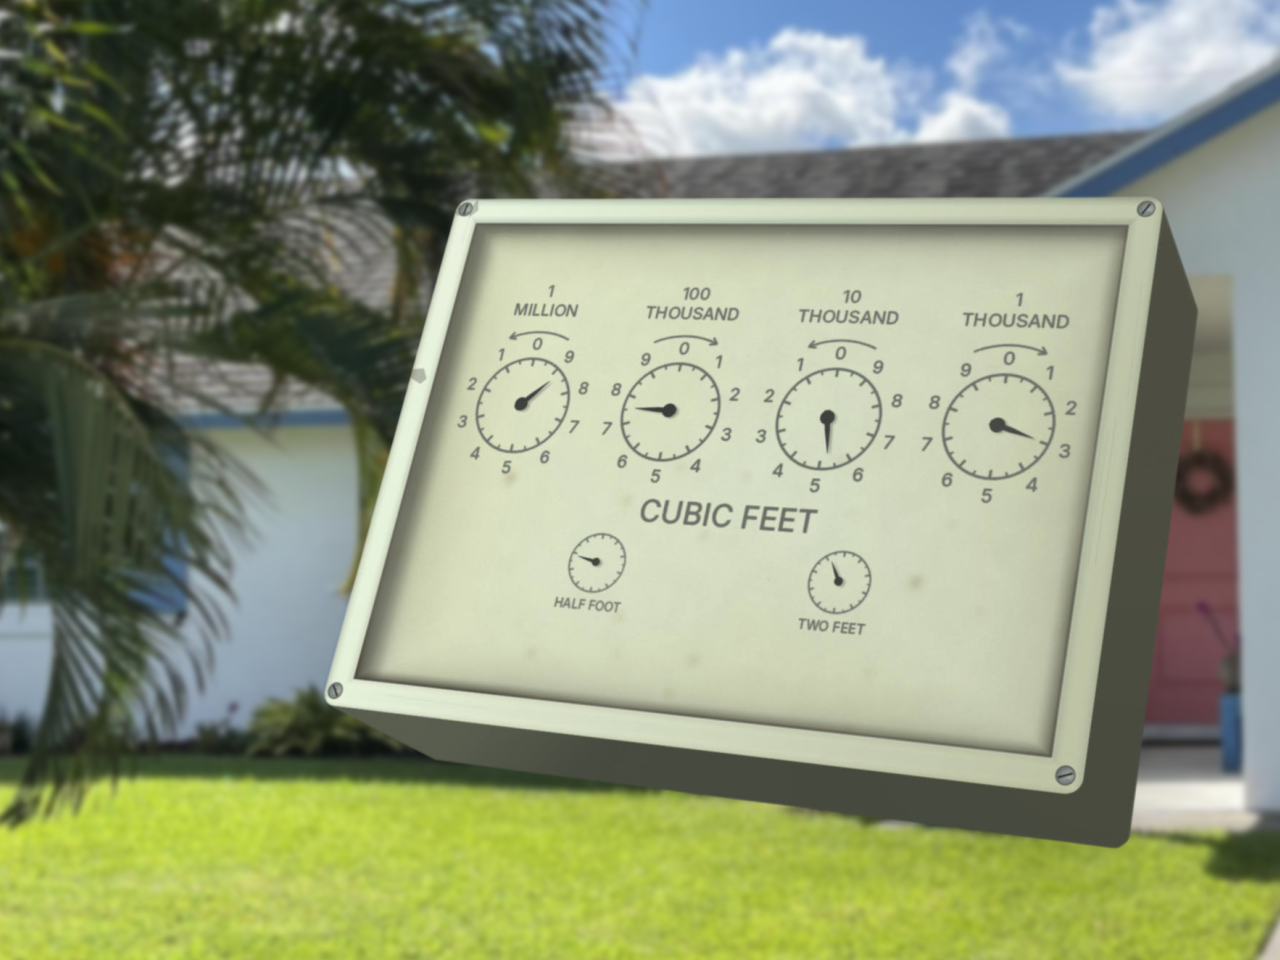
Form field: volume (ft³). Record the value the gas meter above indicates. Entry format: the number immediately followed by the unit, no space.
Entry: 875300ft³
